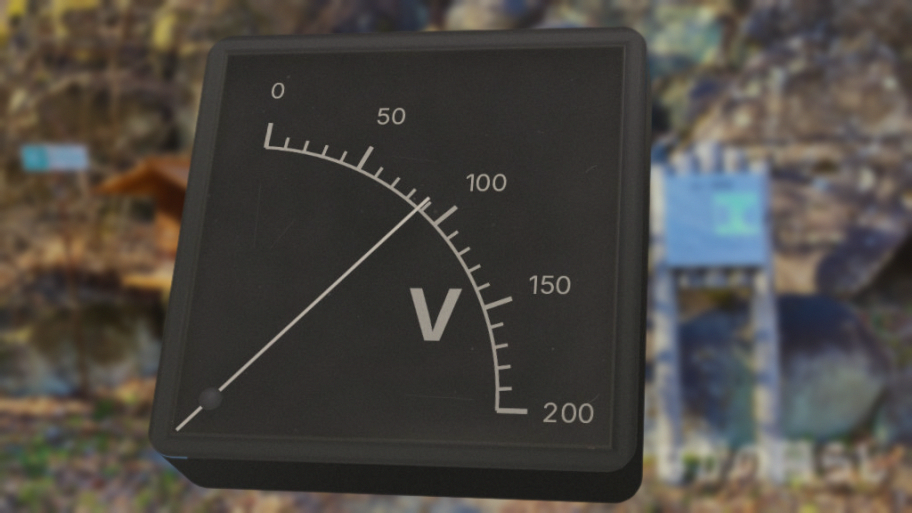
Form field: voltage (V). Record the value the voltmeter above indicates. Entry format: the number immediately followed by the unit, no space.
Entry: 90V
